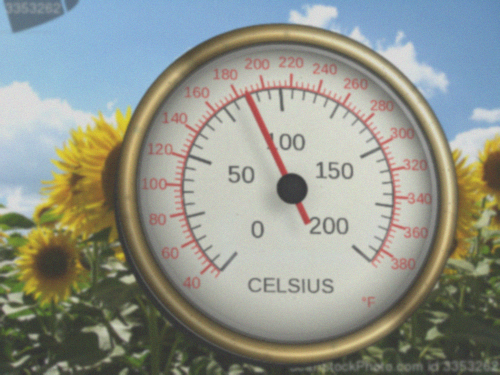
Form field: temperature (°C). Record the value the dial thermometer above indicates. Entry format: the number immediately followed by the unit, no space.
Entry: 85°C
